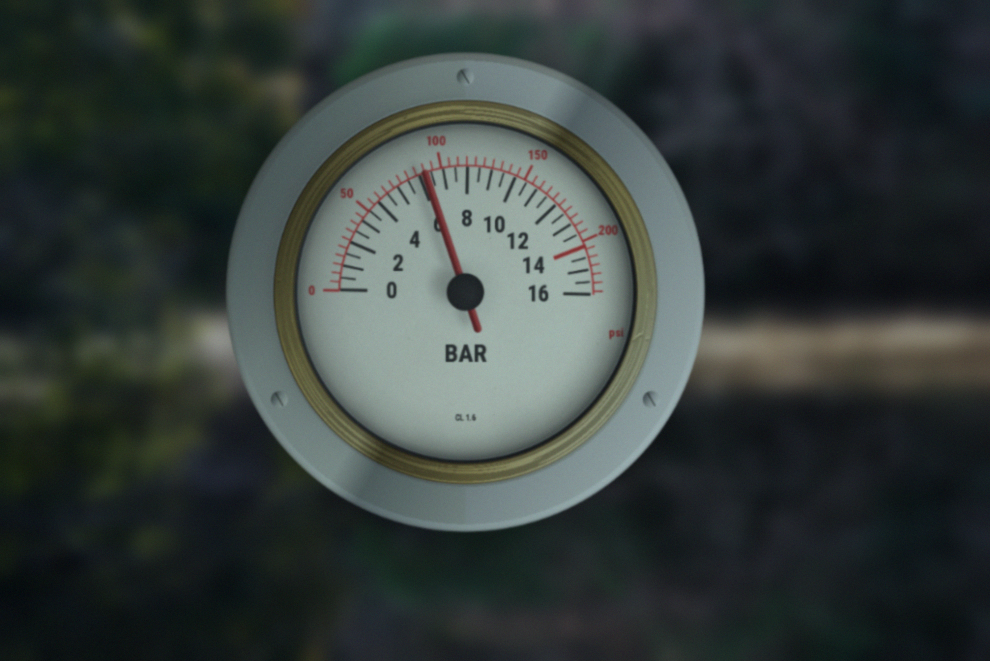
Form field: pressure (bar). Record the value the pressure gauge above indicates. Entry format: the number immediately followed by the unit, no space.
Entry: 6.25bar
